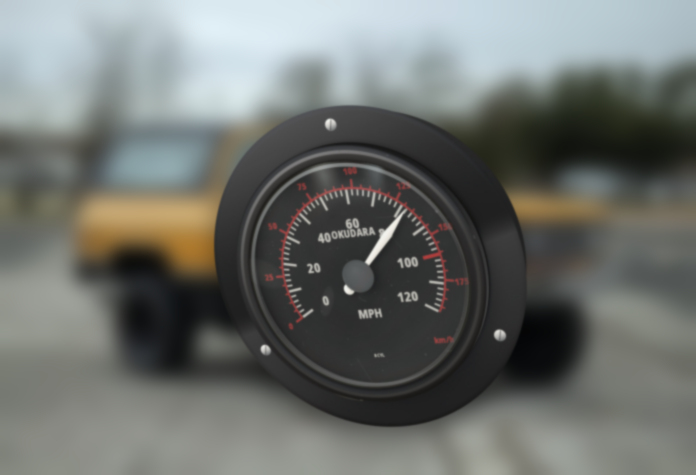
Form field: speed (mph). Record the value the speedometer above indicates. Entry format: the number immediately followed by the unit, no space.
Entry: 82mph
